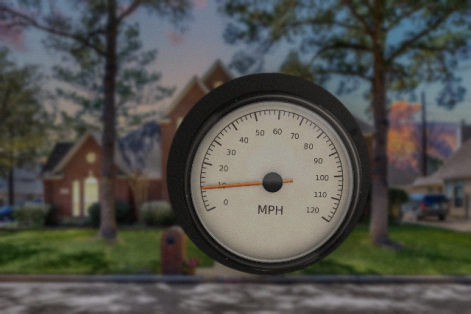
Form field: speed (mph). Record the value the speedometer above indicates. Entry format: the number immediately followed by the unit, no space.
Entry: 10mph
